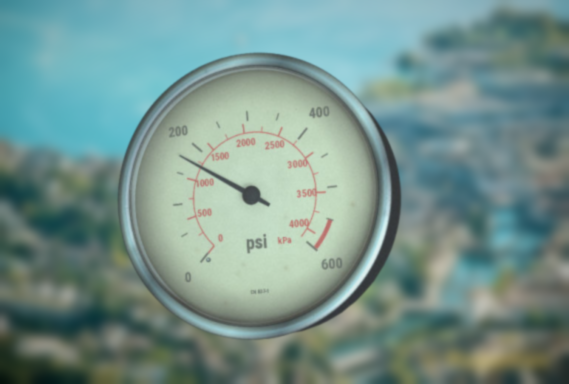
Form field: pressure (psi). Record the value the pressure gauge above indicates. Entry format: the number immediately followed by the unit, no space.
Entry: 175psi
